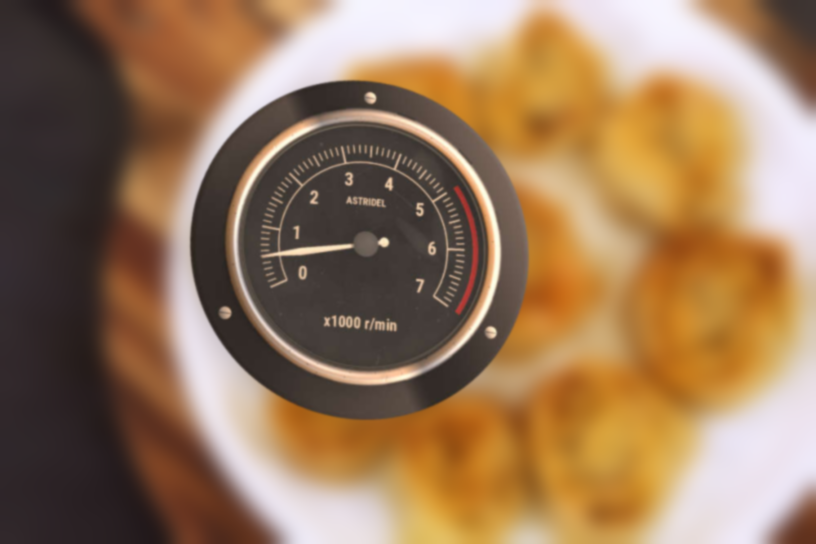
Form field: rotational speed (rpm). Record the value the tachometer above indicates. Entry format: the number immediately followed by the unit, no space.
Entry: 500rpm
